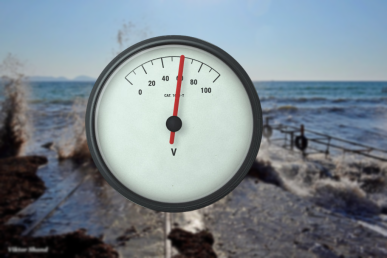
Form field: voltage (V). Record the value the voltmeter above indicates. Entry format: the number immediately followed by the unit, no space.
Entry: 60V
